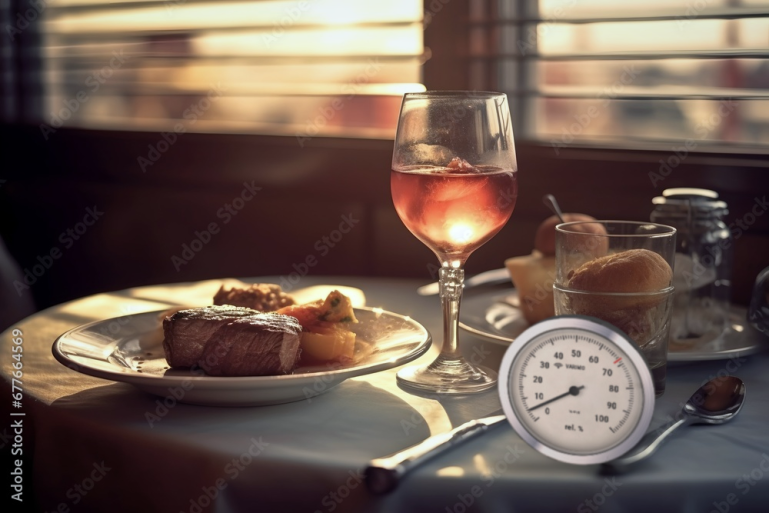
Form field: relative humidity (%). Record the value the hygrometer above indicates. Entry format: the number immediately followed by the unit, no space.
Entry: 5%
